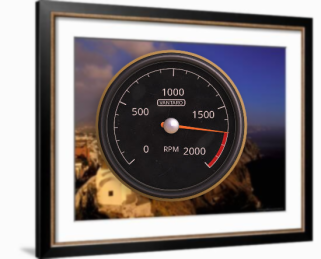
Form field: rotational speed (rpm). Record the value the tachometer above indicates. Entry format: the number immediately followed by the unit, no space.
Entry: 1700rpm
